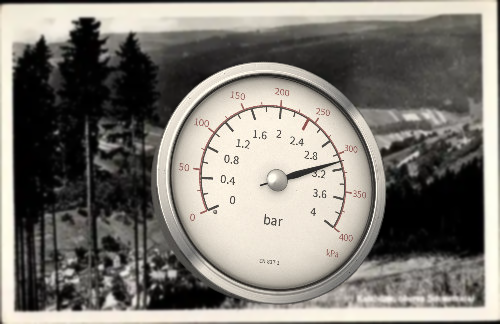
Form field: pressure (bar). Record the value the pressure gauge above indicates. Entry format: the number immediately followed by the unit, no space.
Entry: 3.1bar
